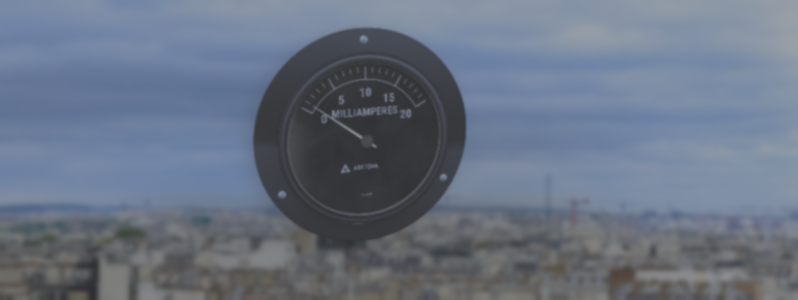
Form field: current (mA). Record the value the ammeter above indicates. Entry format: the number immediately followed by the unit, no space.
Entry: 1mA
